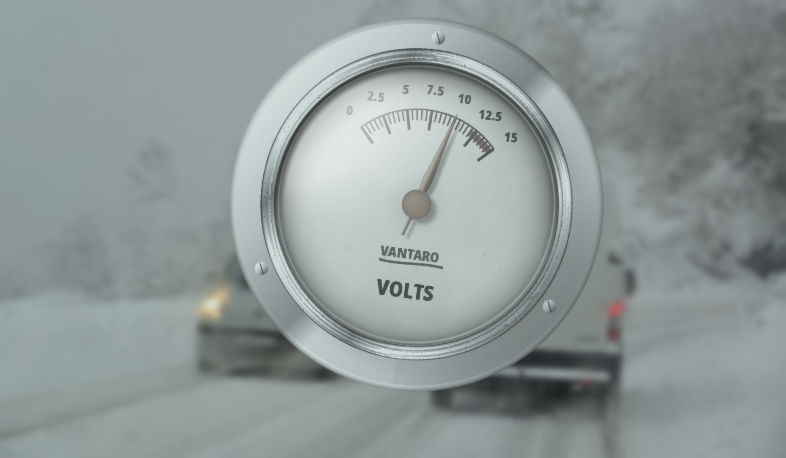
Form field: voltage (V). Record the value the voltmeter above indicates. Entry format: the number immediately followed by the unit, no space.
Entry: 10V
